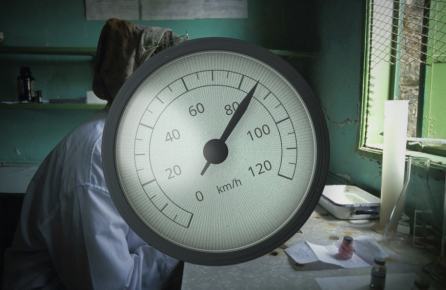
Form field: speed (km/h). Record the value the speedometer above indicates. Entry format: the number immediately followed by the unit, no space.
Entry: 85km/h
